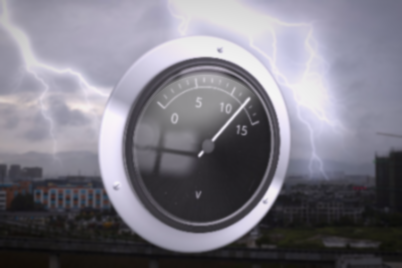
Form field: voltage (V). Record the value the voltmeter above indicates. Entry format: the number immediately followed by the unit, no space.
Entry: 12V
